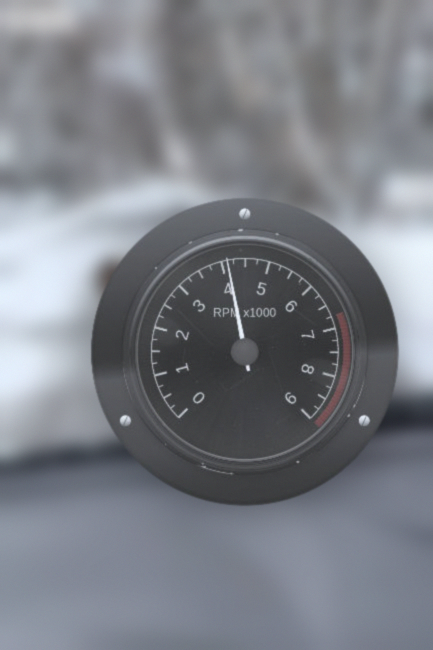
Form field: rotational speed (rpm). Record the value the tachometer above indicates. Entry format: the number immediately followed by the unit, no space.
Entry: 4125rpm
